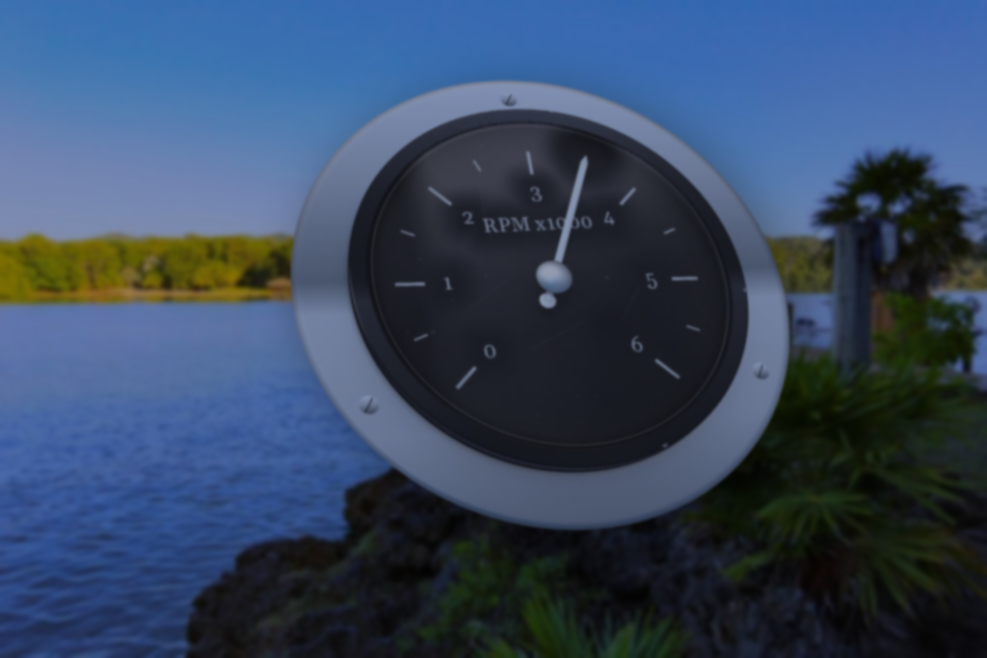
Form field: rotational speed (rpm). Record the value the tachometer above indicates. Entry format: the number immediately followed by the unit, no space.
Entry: 3500rpm
